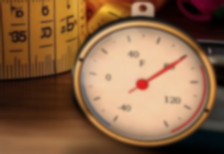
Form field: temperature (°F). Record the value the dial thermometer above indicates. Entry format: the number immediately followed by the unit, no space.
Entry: 80°F
